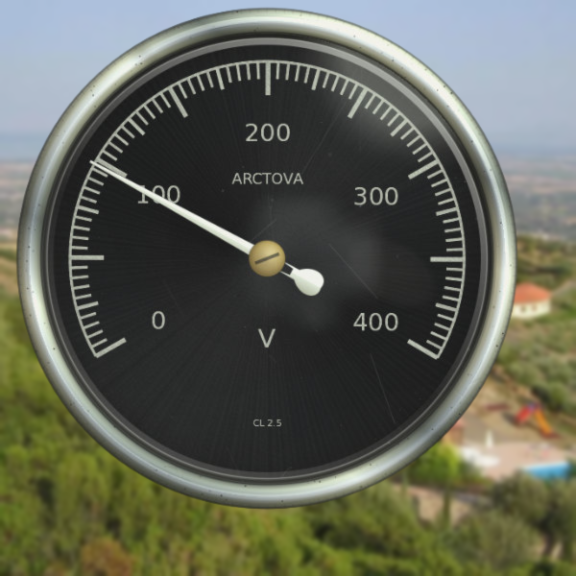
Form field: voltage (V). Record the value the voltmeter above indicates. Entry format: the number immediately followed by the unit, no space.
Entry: 97.5V
